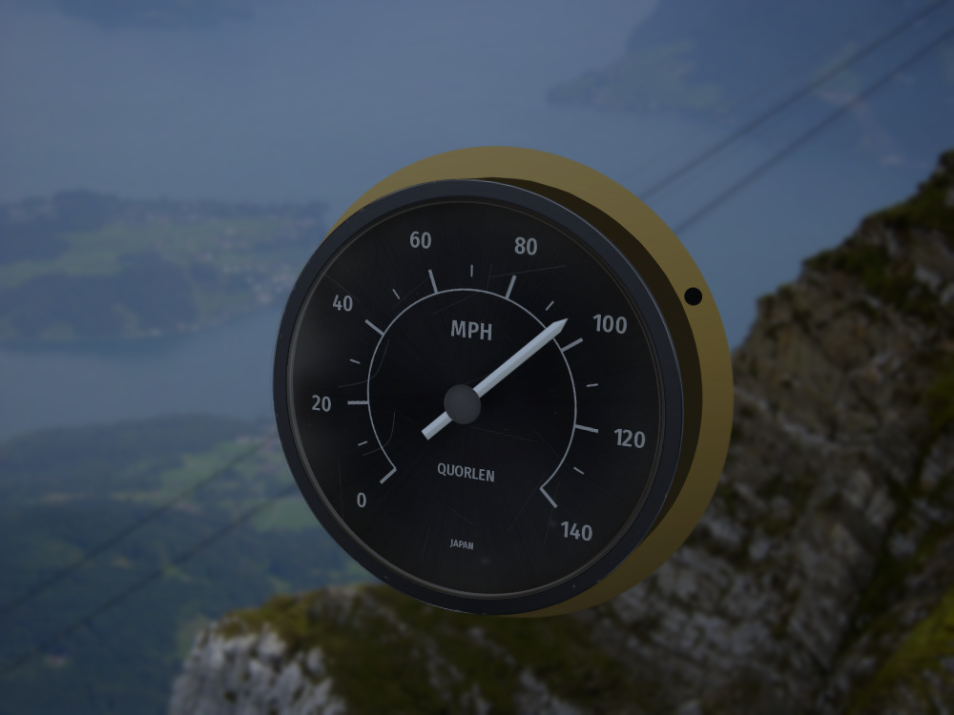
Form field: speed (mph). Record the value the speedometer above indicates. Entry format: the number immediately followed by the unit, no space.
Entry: 95mph
